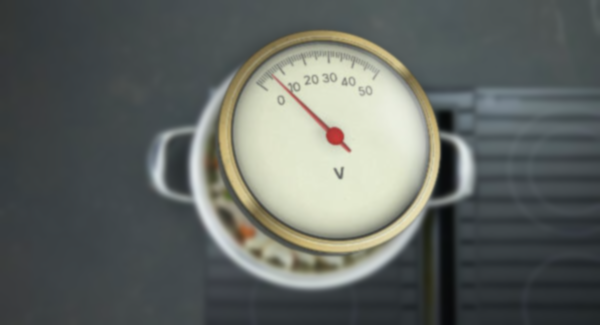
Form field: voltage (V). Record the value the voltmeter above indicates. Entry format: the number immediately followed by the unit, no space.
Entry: 5V
